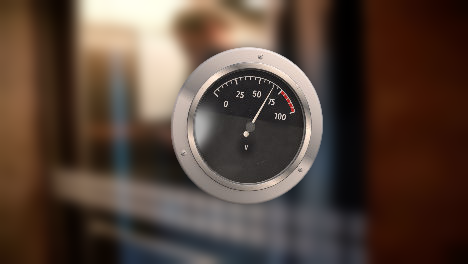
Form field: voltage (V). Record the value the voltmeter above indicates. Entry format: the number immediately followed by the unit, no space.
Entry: 65V
